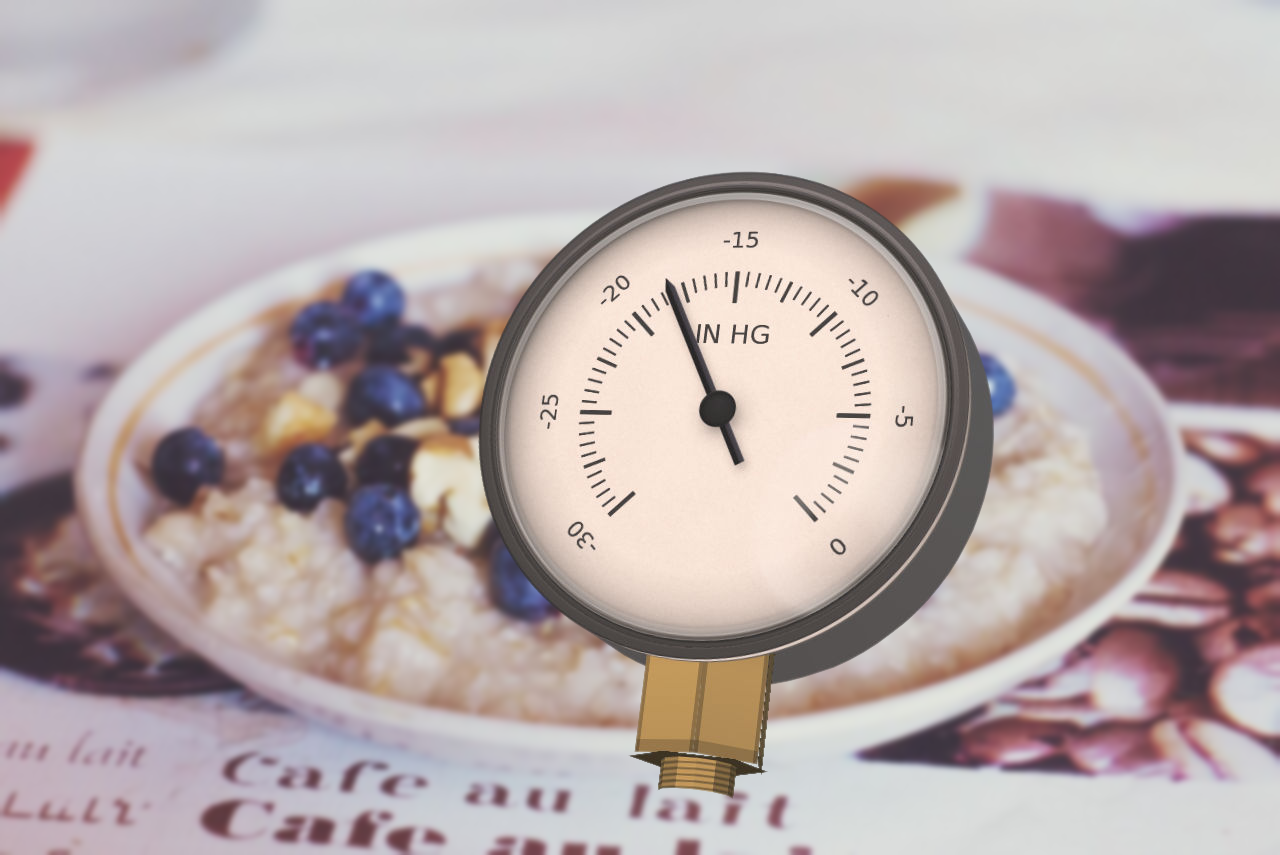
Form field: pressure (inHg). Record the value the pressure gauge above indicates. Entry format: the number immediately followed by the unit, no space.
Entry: -18inHg
